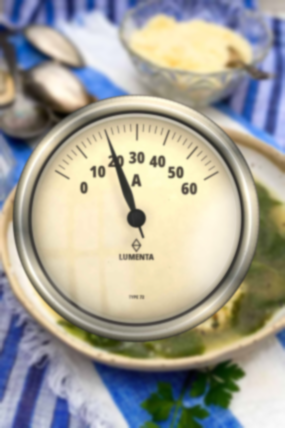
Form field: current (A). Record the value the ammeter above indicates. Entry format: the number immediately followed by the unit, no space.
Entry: 20A
